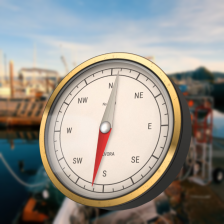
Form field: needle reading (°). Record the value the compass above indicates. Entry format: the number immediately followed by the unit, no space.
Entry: 190°
